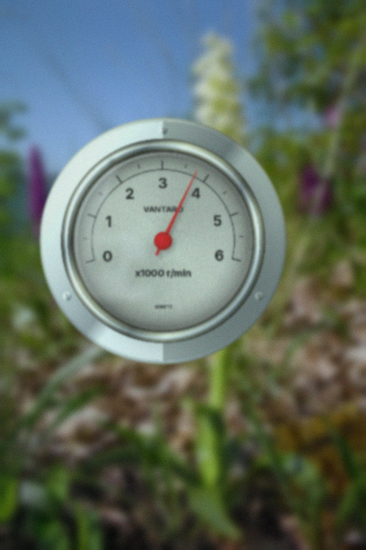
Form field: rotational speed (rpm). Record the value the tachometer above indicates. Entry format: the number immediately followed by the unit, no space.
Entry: 3750rpm
